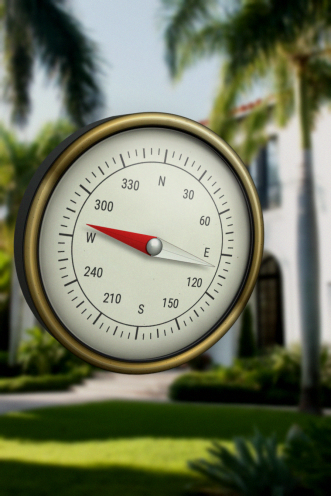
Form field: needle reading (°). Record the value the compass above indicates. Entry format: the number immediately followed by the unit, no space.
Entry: 280°
